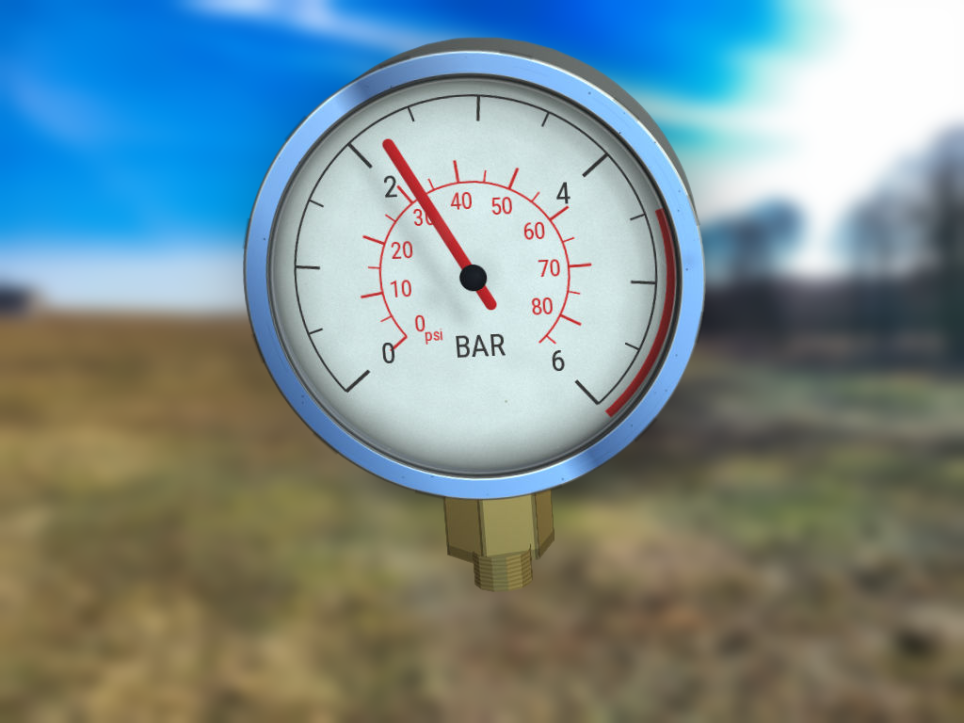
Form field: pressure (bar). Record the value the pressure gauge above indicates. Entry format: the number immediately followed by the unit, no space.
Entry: 2.25bar
